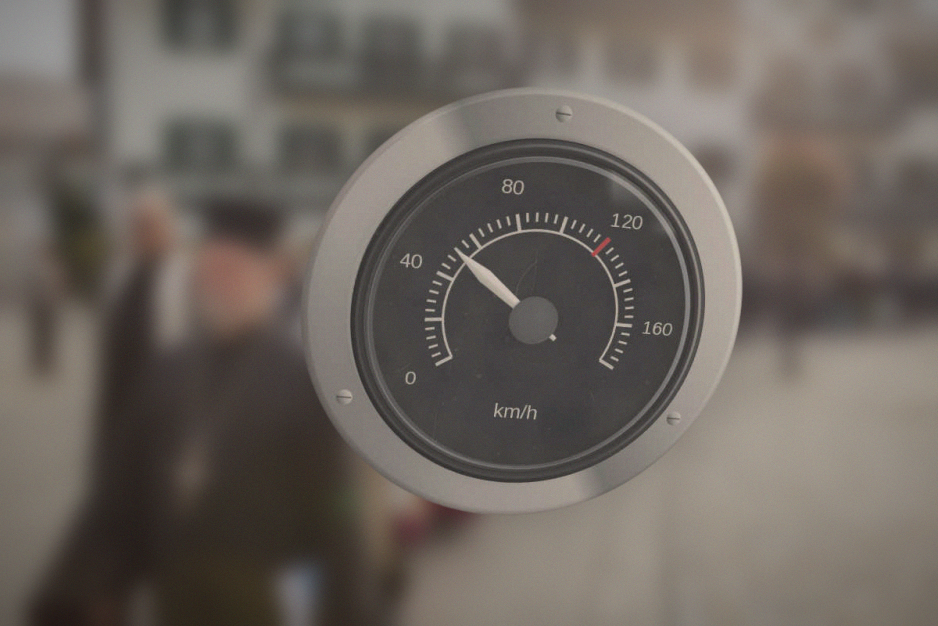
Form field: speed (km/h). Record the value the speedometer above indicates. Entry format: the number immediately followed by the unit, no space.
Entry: 52km/h
